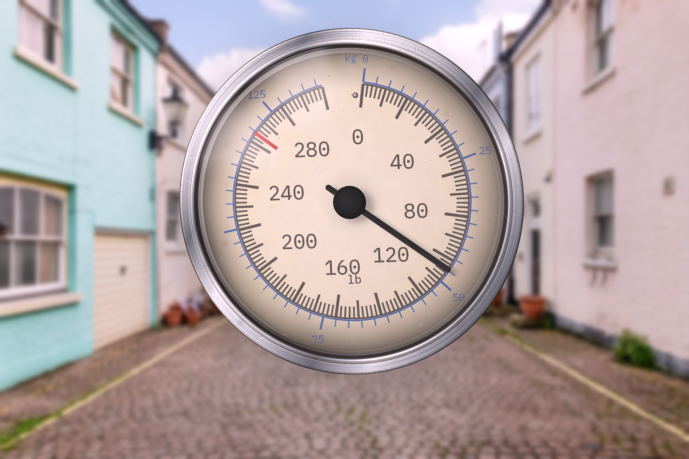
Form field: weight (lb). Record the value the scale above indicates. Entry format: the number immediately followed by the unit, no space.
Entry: 104lb
